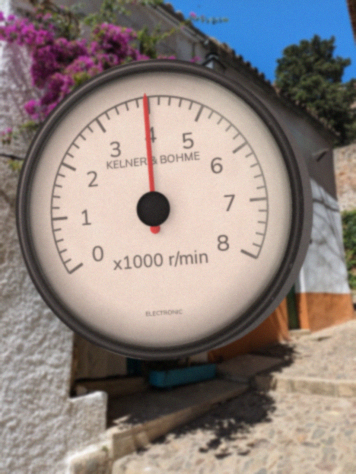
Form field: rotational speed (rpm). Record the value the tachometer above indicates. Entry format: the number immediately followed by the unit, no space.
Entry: 4000rpm
